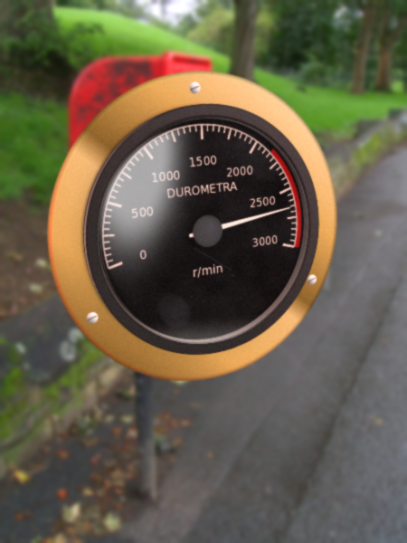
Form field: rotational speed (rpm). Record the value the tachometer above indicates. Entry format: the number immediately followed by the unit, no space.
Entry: 2650rpm
